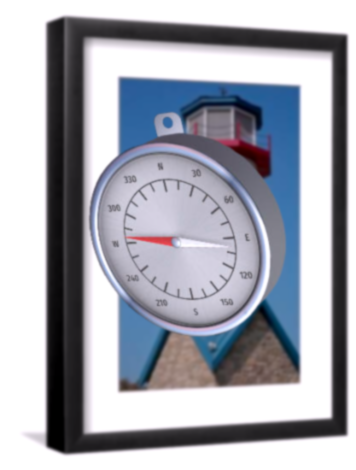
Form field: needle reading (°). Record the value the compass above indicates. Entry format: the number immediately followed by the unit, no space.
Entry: 277.5°
